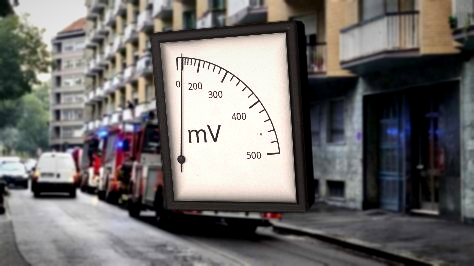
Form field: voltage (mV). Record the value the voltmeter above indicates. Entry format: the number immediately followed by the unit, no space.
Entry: 100mV
